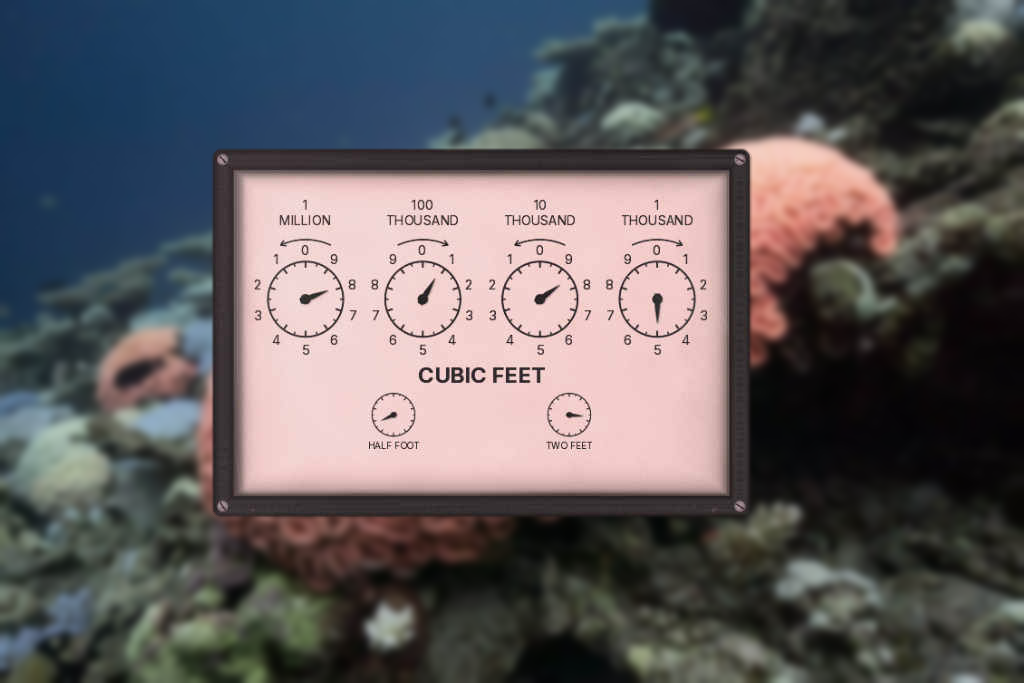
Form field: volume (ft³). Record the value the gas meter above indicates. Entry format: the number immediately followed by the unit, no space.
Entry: 808500ft³
